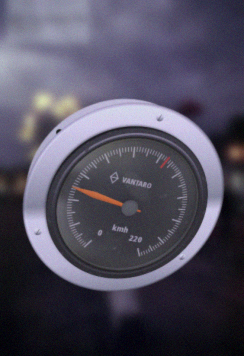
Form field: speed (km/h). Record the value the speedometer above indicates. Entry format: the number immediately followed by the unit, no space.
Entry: 50km/h
